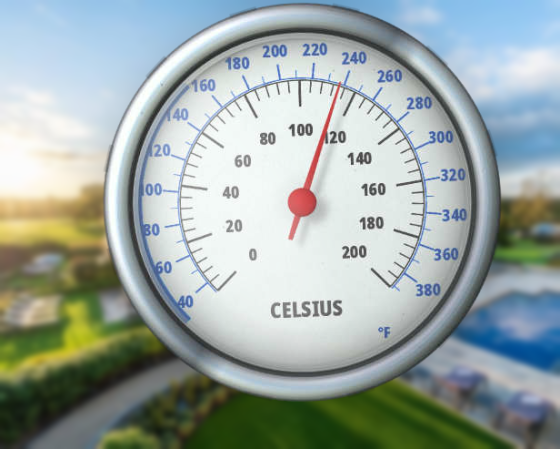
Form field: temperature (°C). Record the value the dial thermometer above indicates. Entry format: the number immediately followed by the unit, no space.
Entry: 114°C
